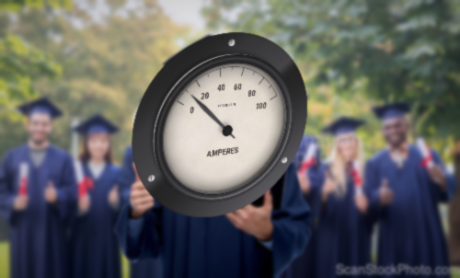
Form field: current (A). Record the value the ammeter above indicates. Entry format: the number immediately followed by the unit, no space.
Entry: 10A
